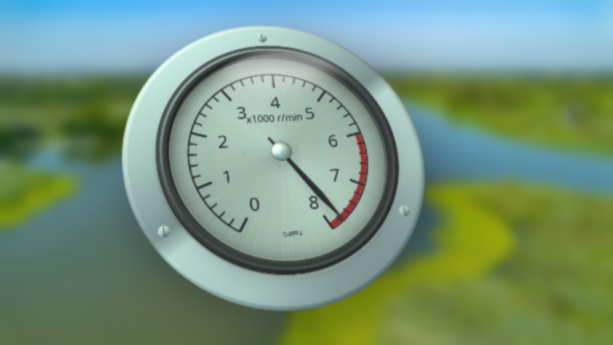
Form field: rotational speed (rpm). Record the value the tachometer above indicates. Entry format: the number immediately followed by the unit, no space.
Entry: 7800rpm
